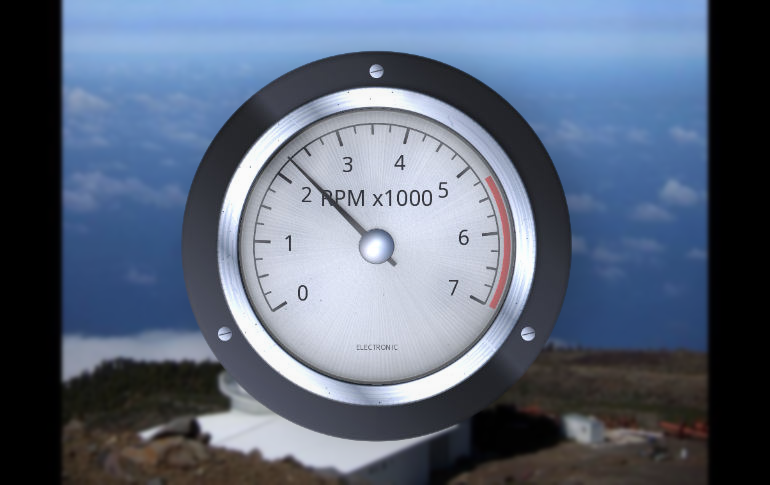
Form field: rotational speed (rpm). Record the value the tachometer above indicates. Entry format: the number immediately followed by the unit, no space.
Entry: 2250rpm
